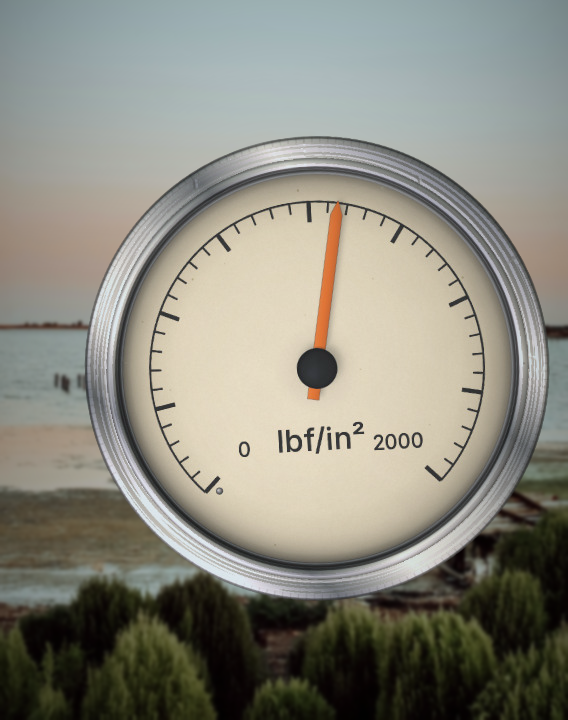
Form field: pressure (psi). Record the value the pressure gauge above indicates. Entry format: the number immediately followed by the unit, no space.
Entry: 1075psi
